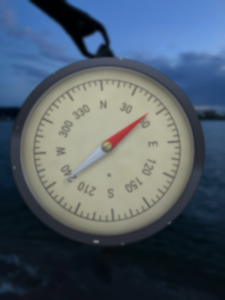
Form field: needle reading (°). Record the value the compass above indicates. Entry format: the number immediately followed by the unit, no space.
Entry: 55°
